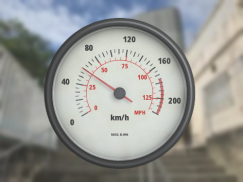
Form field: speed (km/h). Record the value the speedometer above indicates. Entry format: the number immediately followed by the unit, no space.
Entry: 60km/h
